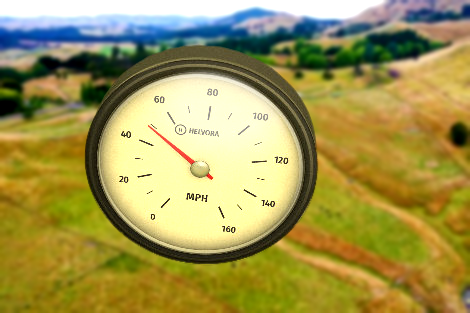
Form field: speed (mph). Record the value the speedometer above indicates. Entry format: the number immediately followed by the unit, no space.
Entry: 50mph
